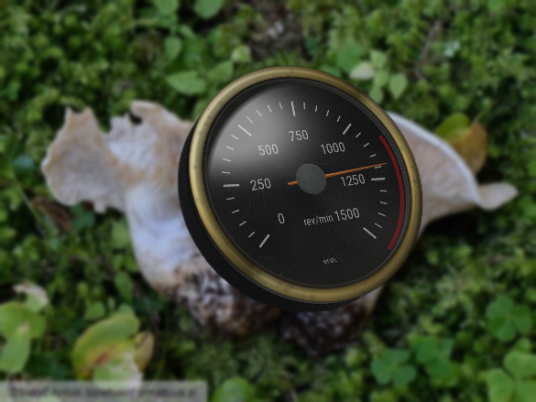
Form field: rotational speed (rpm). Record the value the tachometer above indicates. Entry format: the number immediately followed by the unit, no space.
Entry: 1200rpm
